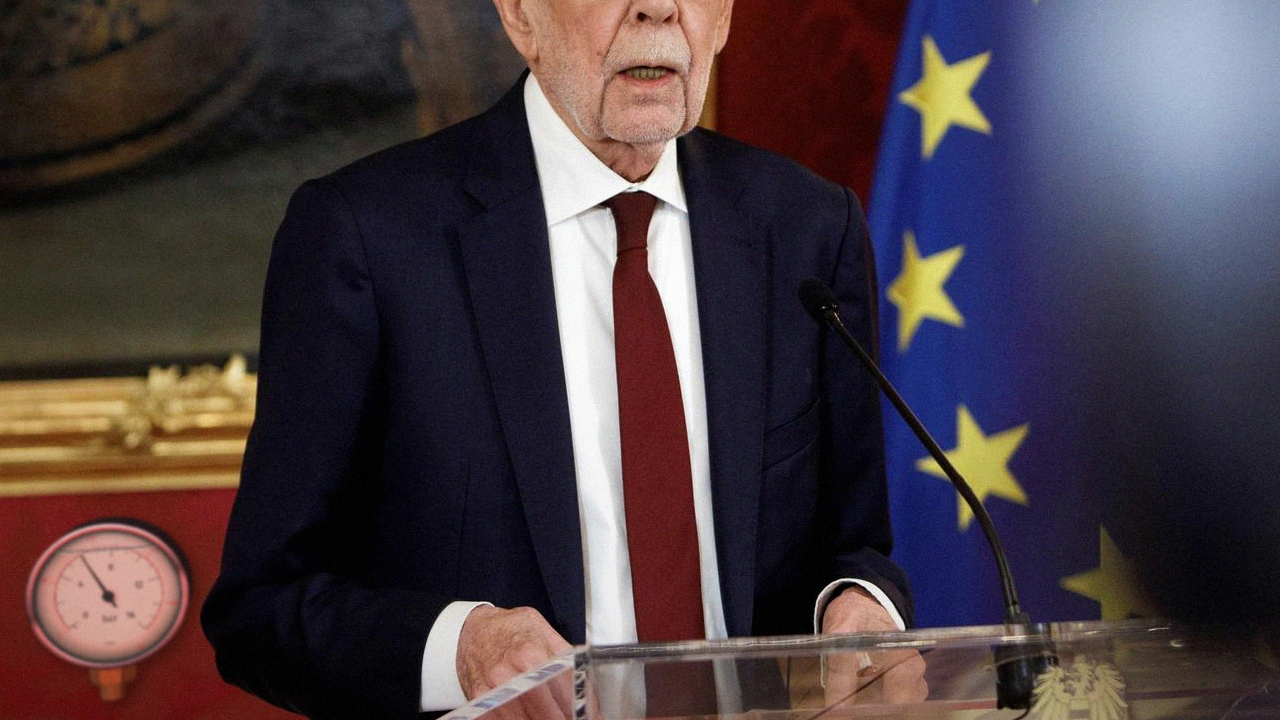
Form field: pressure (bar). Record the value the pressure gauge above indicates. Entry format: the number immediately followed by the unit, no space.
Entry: 6bar
